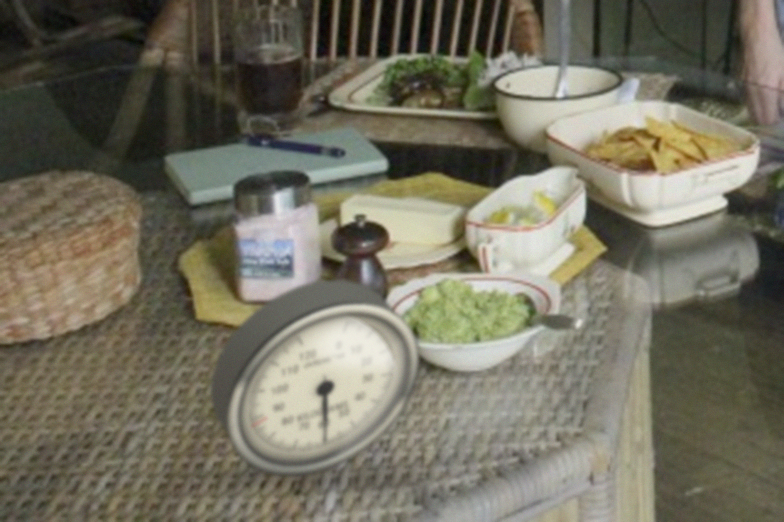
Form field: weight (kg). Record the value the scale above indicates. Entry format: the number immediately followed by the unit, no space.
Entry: 60kg
